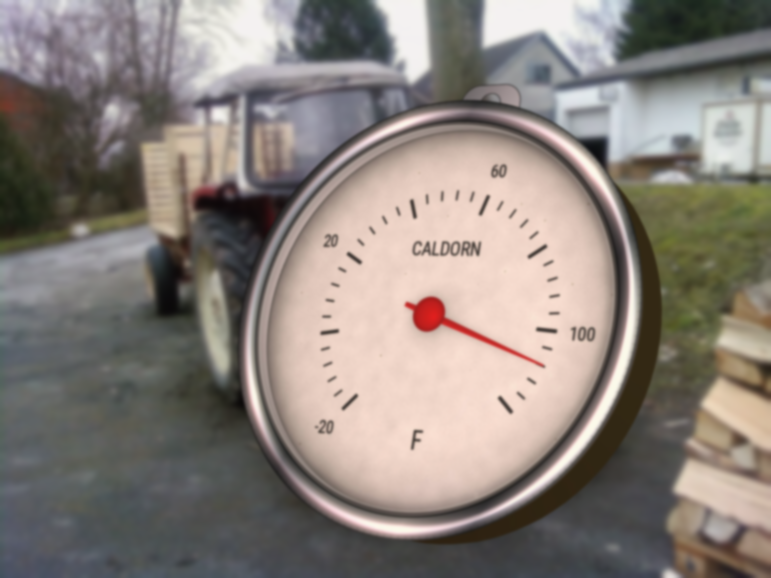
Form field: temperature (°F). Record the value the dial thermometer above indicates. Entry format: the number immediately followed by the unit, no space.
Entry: 108°F
